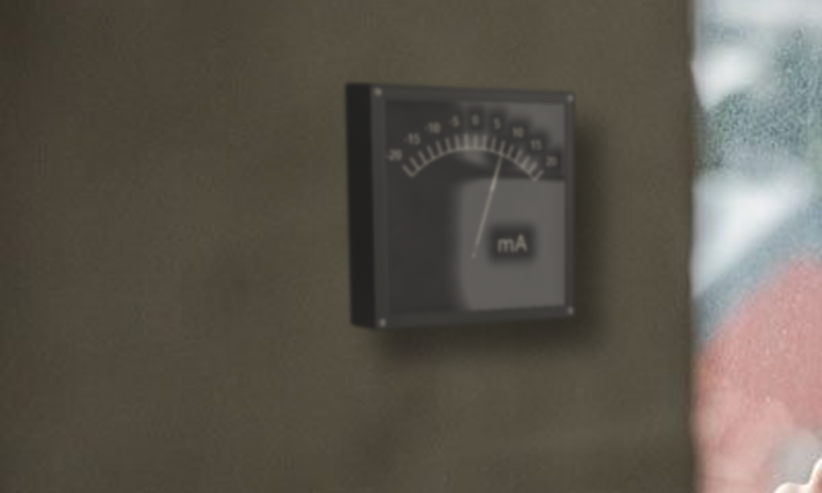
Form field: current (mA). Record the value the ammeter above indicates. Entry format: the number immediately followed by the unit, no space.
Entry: 7.5mA
